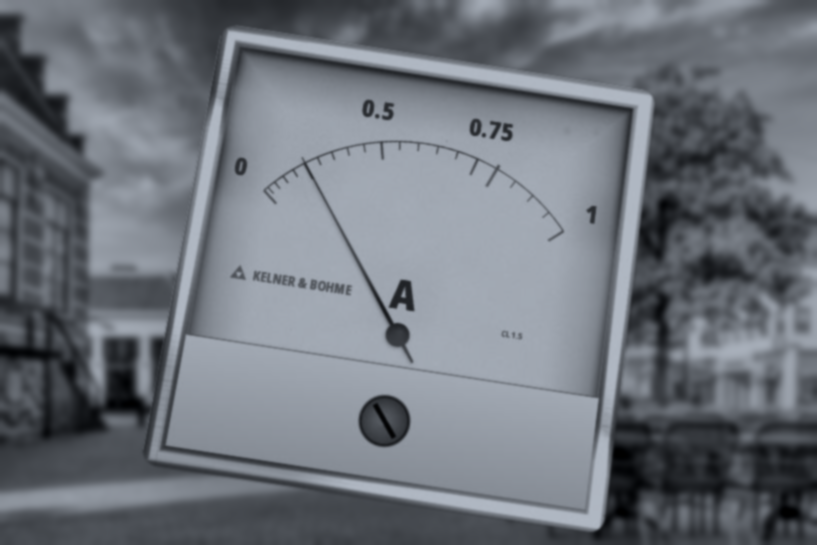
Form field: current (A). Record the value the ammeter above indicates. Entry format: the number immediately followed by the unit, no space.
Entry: 0.25A
